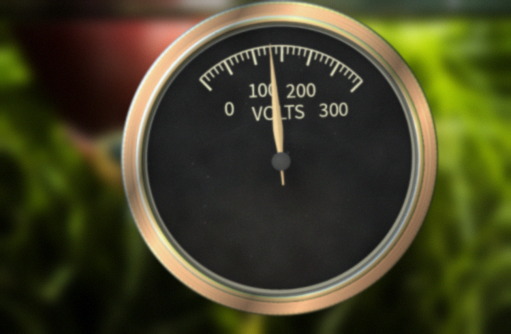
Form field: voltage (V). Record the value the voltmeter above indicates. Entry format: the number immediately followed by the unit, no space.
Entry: 130V
